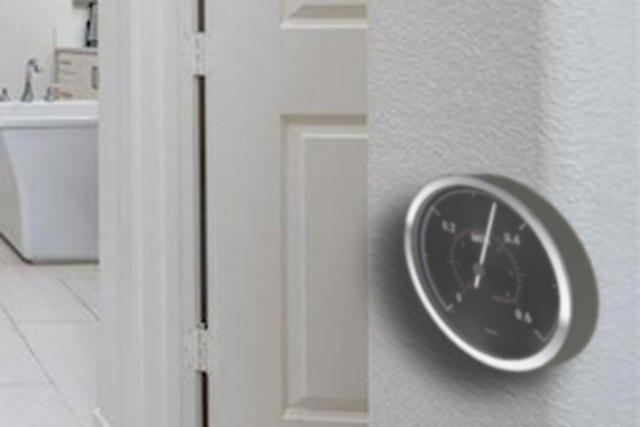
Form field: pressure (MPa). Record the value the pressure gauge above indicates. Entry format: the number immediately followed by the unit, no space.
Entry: 0.35MPa
